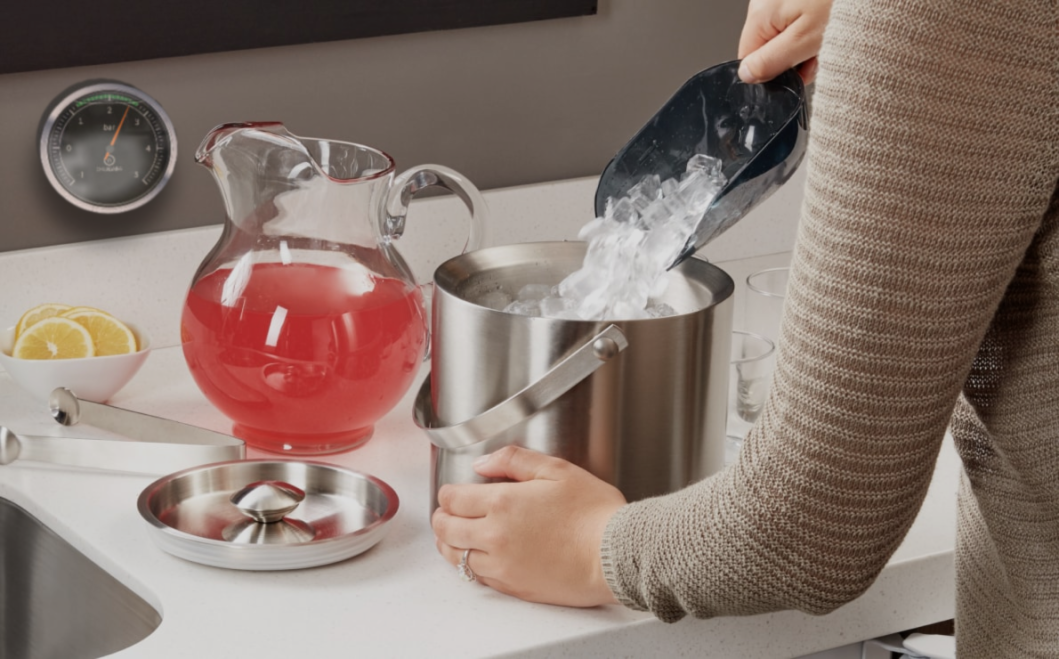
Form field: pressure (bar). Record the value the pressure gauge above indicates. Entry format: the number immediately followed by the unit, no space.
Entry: 2.5bar
